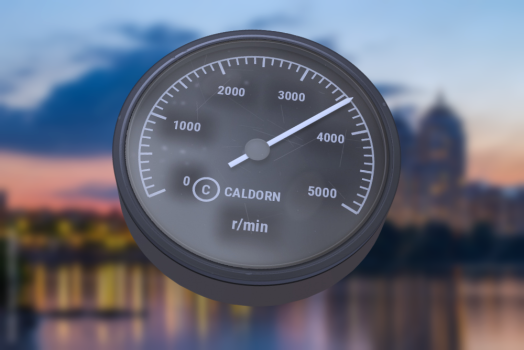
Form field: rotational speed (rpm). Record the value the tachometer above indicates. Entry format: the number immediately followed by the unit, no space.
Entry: 3600rpm
